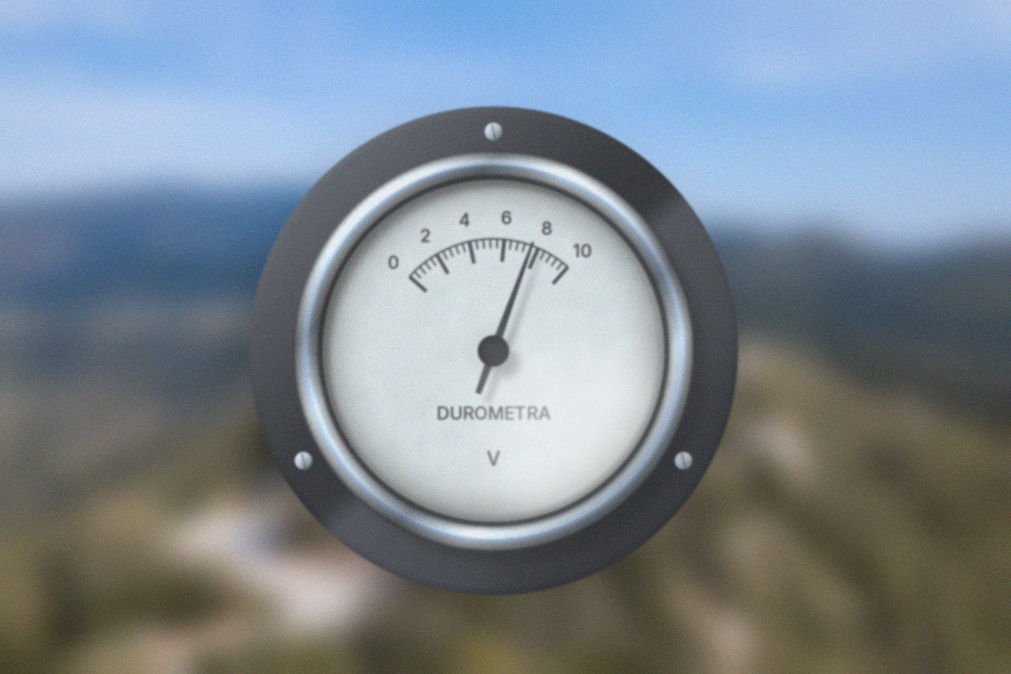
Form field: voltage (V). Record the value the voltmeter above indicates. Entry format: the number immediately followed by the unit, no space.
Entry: 7.6V
